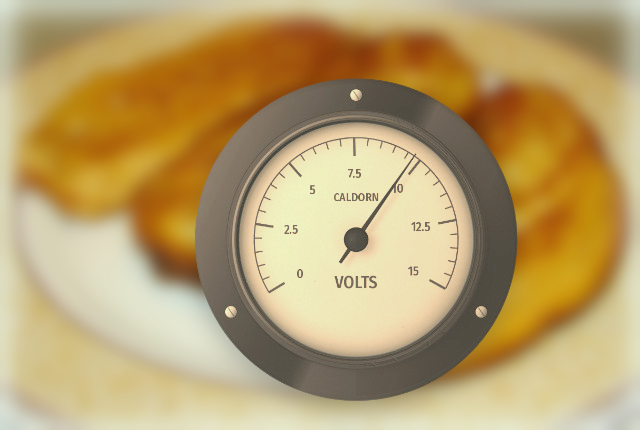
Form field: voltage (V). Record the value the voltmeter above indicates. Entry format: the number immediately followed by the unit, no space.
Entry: 9.75V
